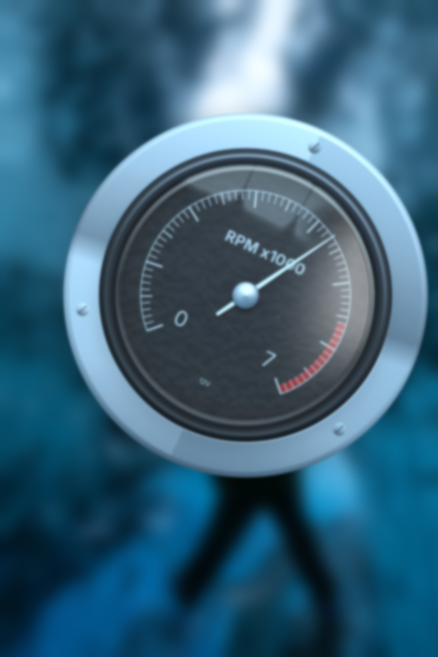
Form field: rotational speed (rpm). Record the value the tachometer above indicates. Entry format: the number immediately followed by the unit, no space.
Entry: 4300rpm
